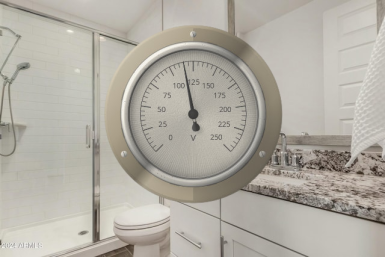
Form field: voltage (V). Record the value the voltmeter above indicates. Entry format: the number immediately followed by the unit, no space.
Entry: 115V
